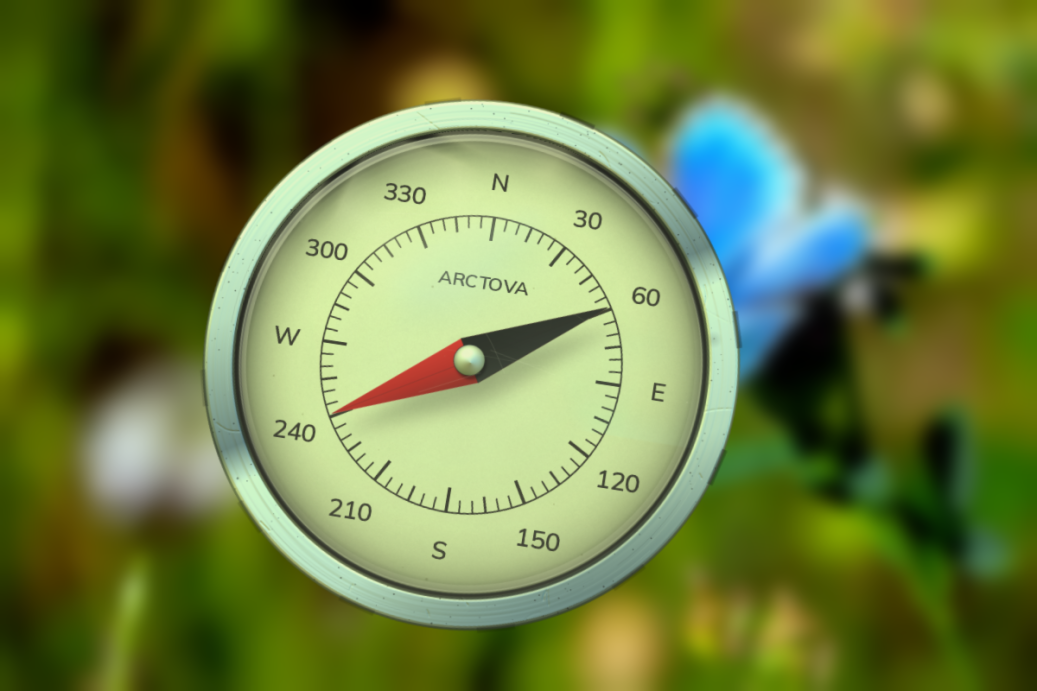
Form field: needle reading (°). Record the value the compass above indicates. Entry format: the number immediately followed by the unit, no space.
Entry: 240°
